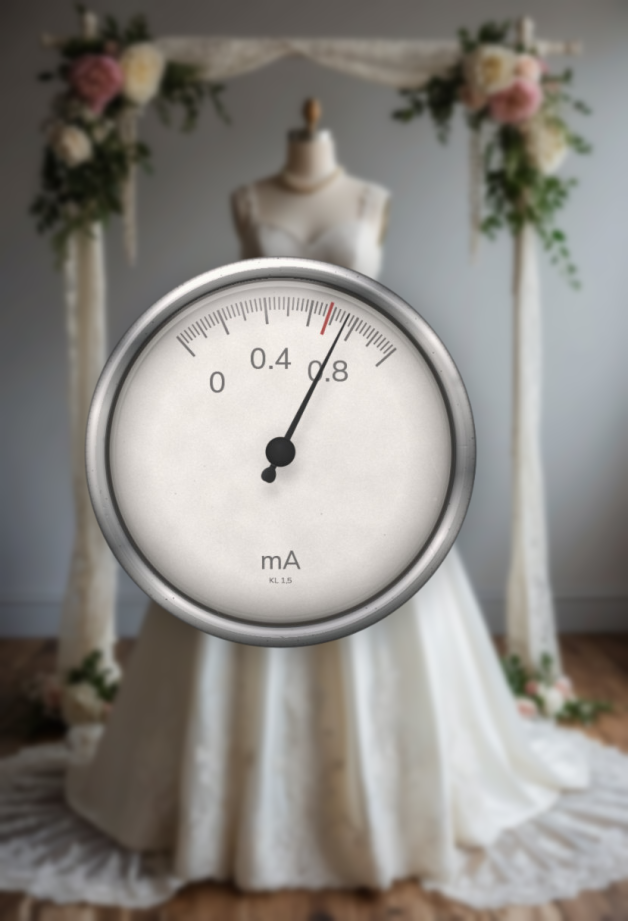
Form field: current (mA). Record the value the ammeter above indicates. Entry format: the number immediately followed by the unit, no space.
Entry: 0.76mA
